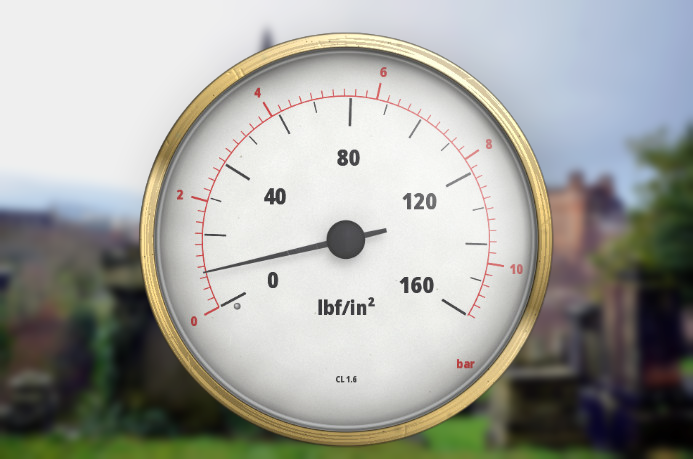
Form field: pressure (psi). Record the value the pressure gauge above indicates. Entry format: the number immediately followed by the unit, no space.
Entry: 10psi
